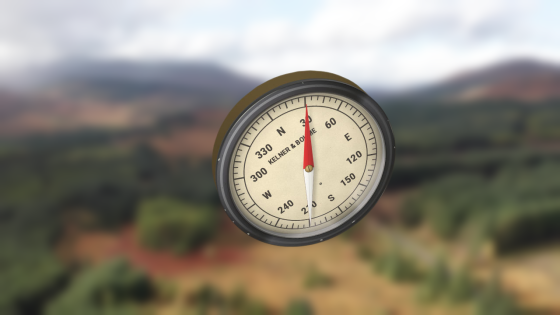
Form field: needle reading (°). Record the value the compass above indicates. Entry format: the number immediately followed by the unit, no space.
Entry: 30°
